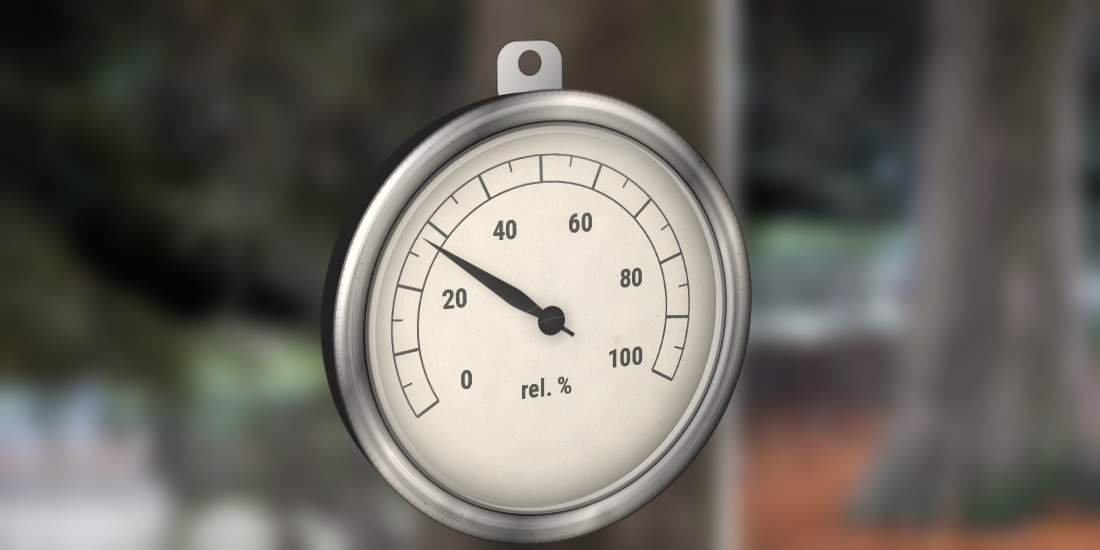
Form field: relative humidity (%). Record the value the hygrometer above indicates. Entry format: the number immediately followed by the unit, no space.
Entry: 27.5%
